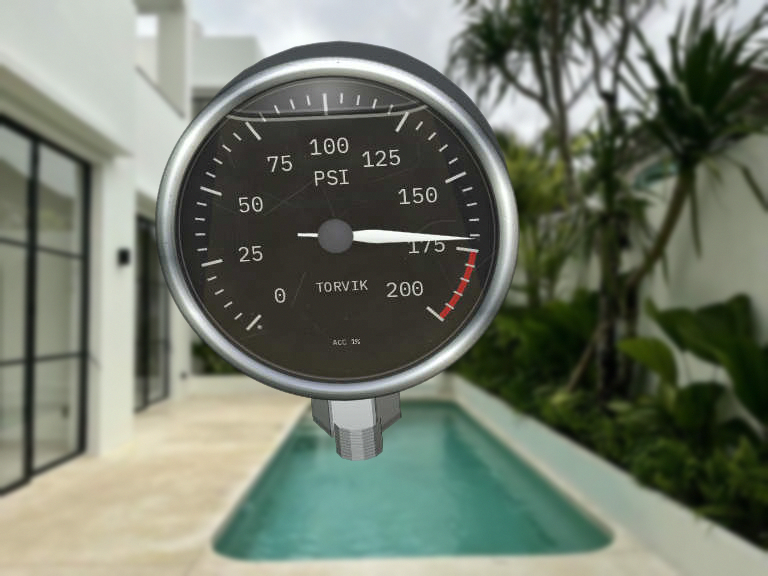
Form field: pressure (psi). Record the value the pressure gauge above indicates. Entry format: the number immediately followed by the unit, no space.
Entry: 170psi
